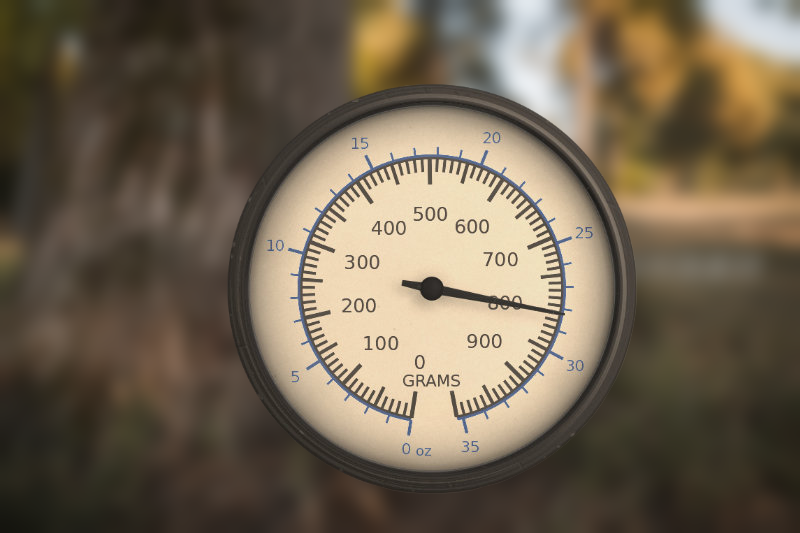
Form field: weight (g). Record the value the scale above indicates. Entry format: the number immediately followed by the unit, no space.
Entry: 800g
